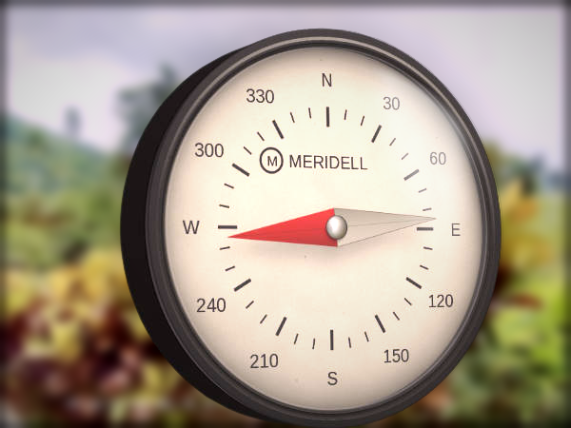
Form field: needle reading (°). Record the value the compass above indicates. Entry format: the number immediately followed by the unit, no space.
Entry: 265°
